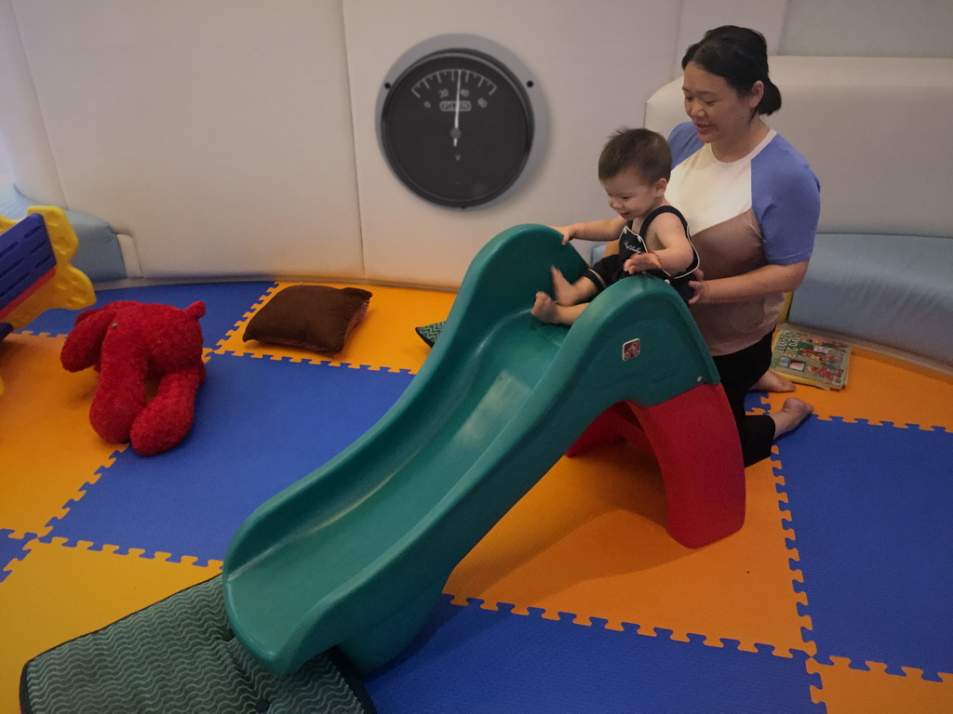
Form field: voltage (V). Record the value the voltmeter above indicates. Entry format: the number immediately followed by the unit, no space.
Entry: 35V
